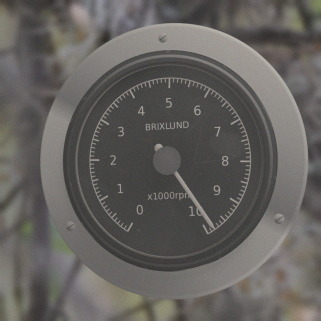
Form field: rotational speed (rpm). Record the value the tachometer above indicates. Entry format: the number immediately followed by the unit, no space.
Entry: 9800rpm
